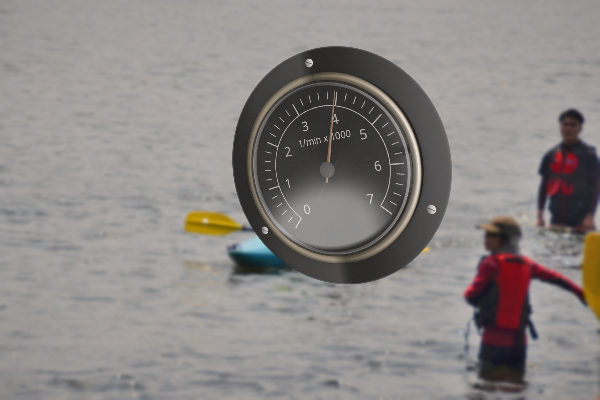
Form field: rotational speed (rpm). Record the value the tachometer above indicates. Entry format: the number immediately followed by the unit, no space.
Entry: 4000rpm
